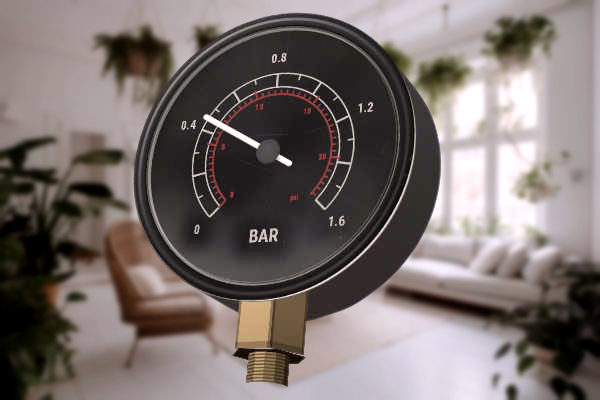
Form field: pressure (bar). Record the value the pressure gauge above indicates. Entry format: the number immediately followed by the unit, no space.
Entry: 0.45bar
